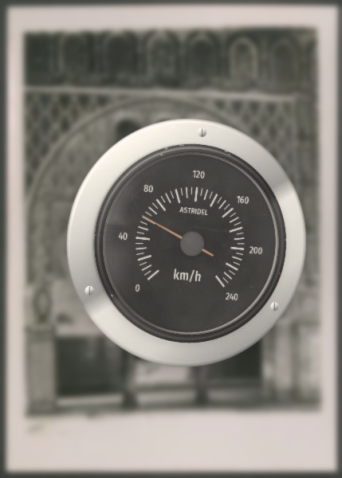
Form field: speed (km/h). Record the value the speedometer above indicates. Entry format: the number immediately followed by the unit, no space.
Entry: 60km/h
